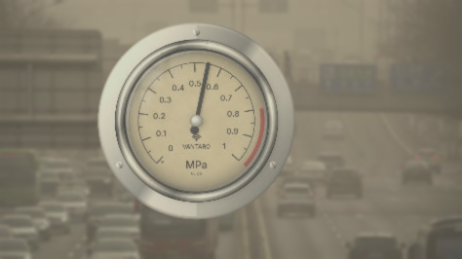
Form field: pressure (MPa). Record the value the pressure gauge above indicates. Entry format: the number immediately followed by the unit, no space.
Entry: 0.55MPa
